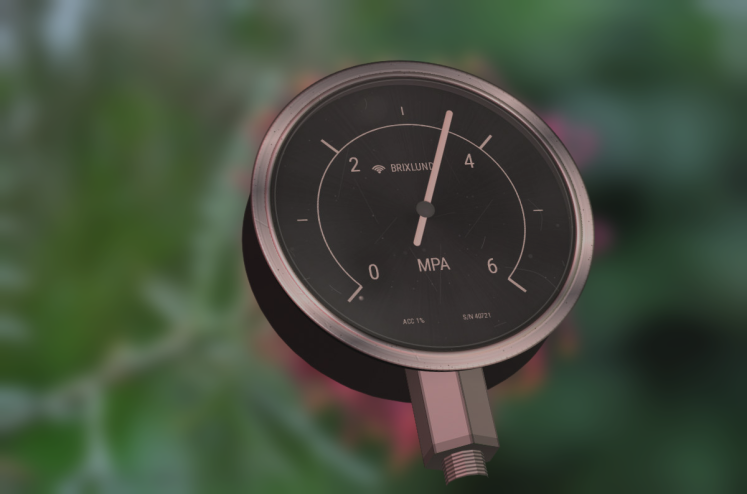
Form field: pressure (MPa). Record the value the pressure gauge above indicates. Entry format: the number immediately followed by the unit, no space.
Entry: 3.5MPa
